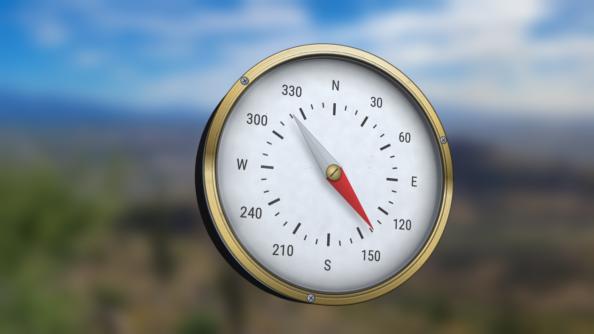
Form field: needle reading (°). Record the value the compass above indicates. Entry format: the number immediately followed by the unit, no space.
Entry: 140°
